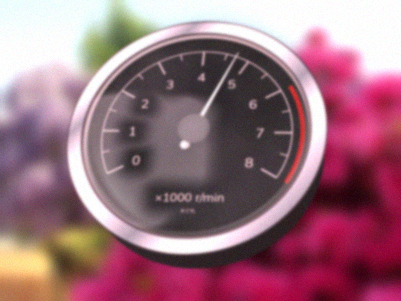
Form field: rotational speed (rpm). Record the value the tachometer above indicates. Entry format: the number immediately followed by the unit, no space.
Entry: 4750rpm
